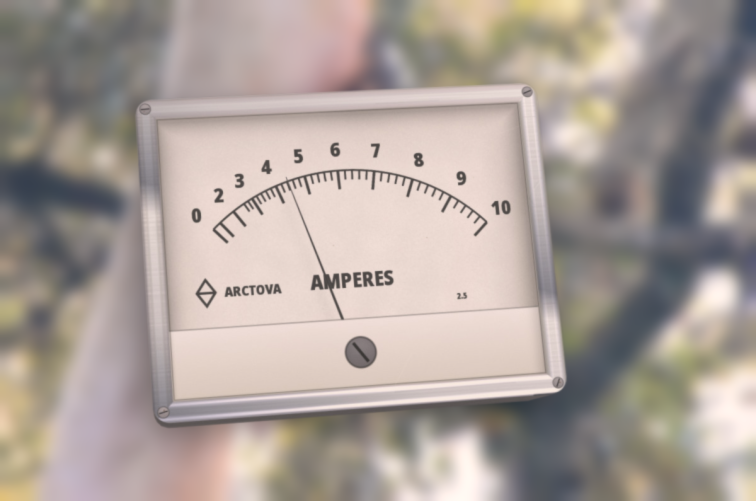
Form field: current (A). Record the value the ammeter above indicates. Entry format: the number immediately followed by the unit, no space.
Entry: 4.4A
